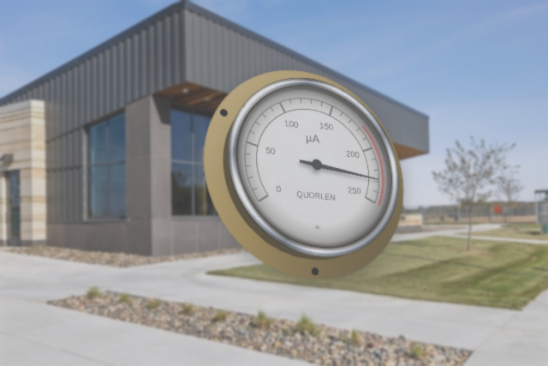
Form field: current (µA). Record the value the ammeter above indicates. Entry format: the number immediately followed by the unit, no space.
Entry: 230µA
